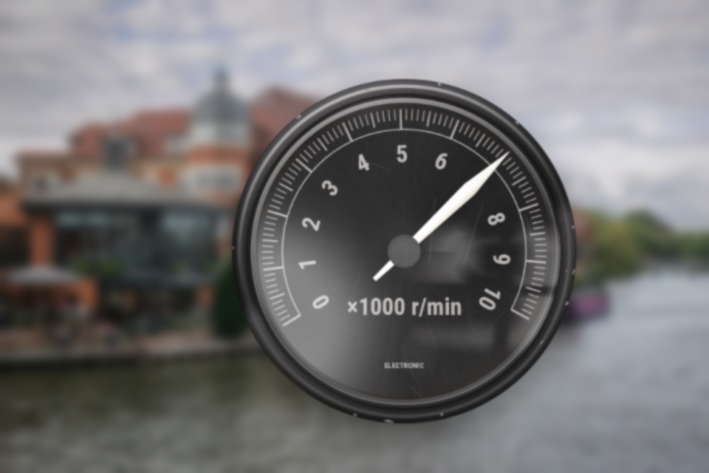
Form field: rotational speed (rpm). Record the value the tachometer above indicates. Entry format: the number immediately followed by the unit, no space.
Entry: 7000rpm
